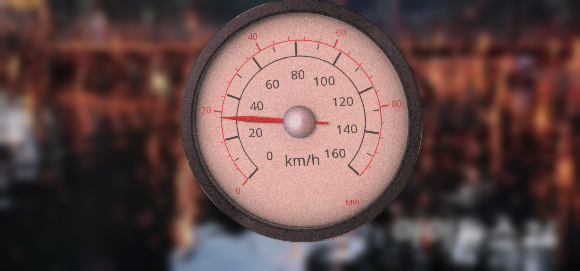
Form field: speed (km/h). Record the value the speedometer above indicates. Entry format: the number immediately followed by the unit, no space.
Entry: 30km/h
